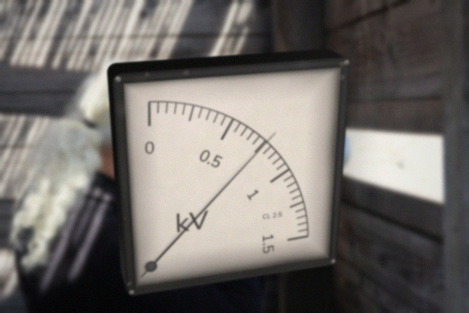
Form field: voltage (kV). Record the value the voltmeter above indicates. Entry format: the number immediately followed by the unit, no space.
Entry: 0.75kV
